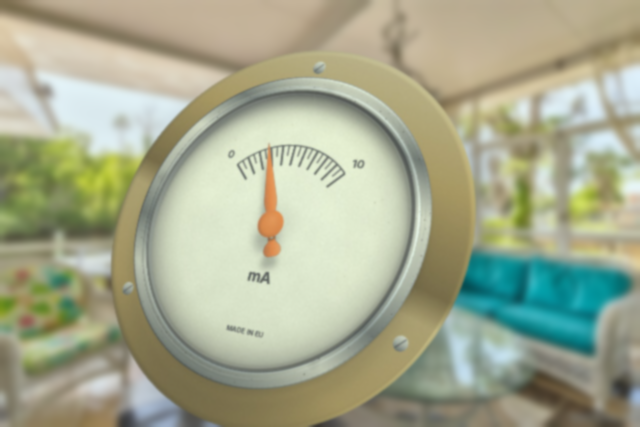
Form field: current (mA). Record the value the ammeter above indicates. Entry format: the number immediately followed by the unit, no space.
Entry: 3mA
